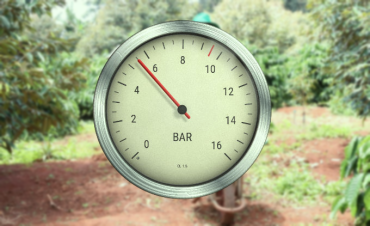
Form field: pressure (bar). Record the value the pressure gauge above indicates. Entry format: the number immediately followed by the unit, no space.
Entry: 5.5bar
